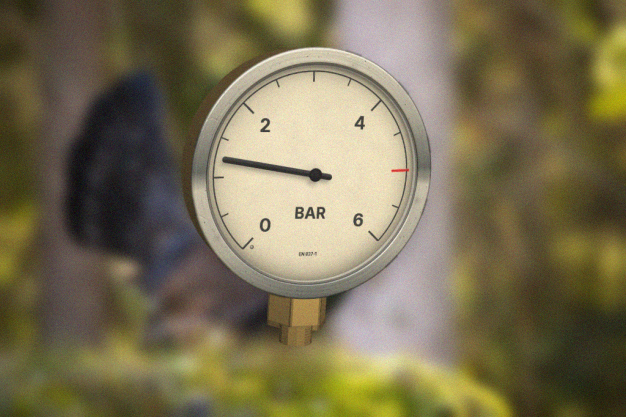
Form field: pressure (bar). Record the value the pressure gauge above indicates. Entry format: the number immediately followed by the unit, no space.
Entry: 1.25bar
